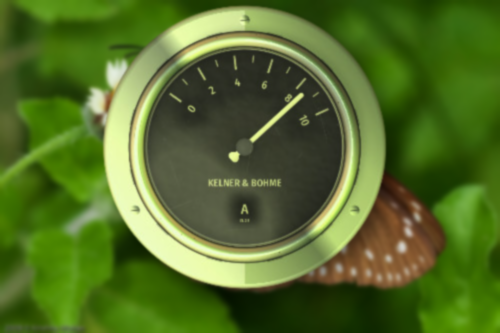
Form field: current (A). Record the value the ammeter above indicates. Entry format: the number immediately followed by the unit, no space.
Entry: 8.5A
